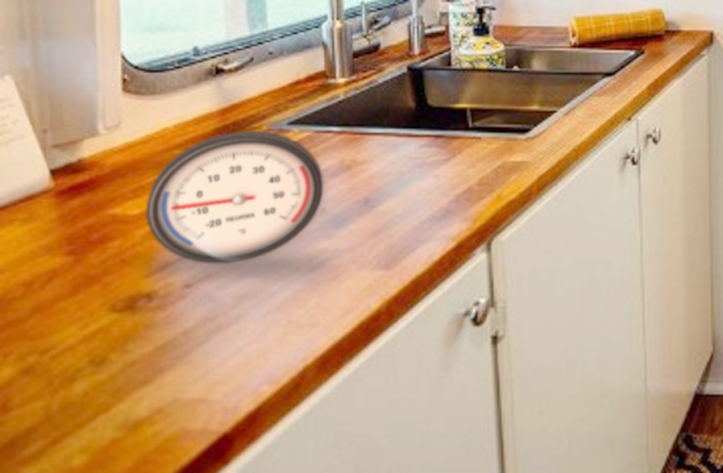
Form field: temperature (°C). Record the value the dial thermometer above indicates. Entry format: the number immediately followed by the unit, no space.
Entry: -5°C
